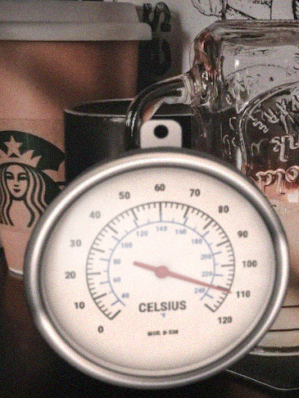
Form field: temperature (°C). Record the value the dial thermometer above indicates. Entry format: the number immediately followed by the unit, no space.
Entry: 110°C
